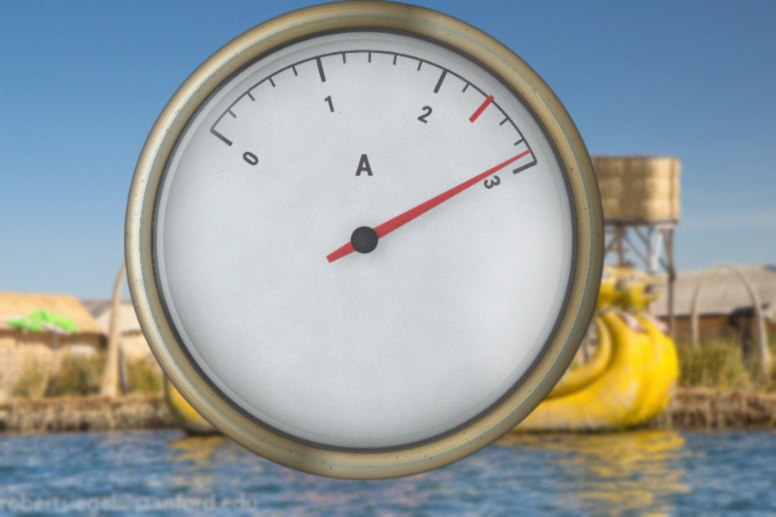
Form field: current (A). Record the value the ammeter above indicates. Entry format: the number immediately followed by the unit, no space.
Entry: 2.9A
